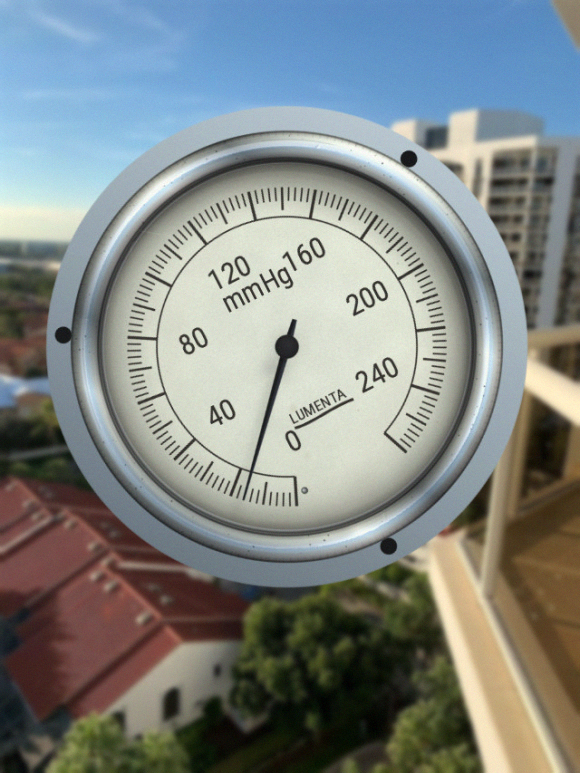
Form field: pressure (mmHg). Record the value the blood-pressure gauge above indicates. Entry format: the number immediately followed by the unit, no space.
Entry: 16mmHg
